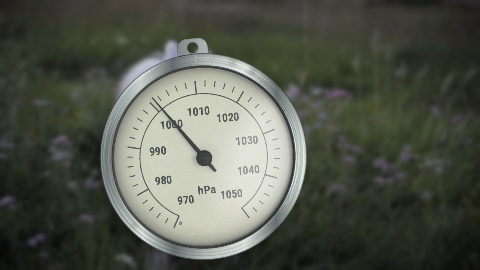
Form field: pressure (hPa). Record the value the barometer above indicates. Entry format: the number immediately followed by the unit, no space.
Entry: 1001hPa
